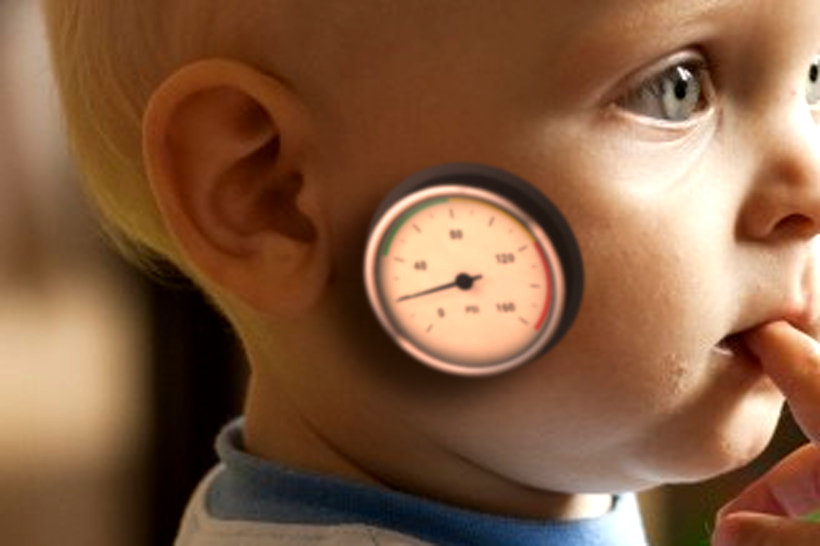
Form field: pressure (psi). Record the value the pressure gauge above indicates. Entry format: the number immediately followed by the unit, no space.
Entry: 20psi
